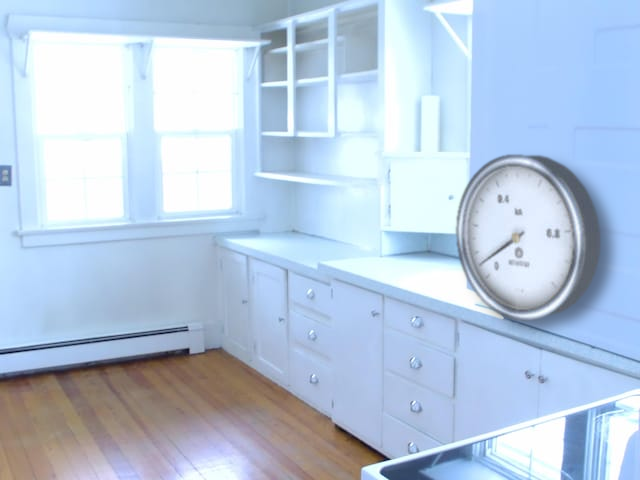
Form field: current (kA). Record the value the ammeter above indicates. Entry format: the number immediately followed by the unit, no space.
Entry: 0.05kA
